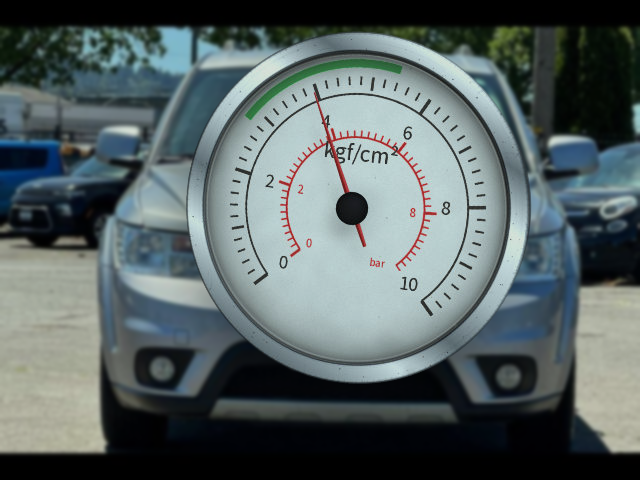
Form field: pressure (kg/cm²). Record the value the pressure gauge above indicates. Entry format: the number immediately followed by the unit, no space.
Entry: 4kg/cm²
